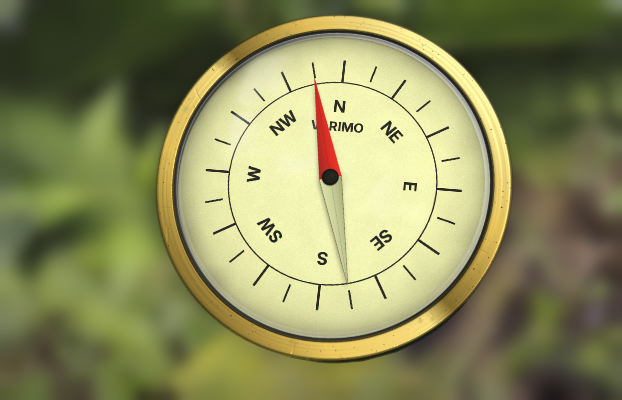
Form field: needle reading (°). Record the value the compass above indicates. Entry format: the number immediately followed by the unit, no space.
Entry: 345°
